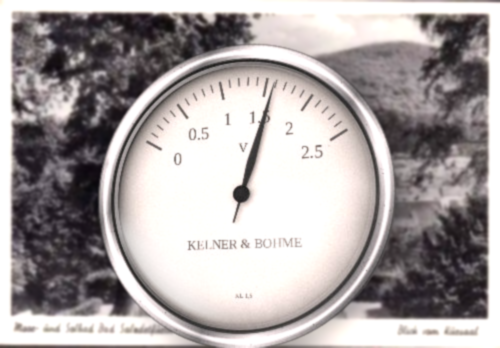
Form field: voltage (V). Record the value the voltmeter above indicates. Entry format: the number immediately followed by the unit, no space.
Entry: 1.6V
